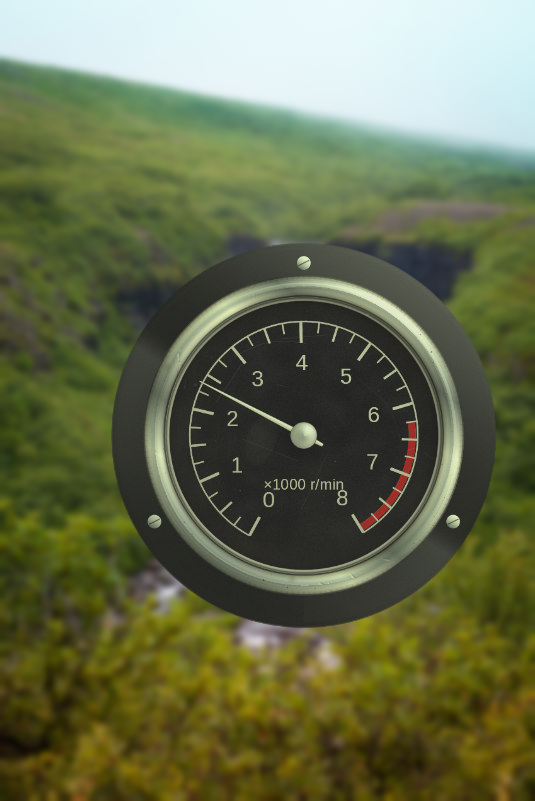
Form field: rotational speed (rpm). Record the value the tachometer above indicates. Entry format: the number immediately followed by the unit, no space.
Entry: 2375rpm
